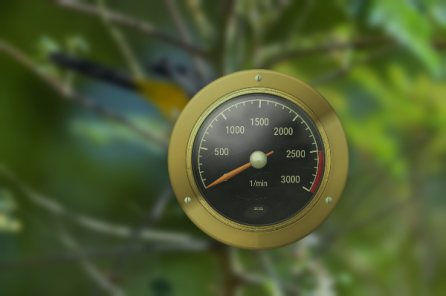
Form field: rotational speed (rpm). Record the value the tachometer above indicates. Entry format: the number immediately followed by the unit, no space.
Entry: 0rpm
